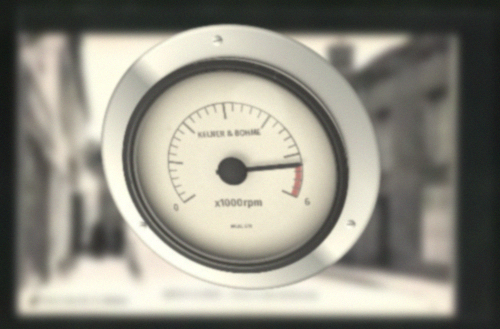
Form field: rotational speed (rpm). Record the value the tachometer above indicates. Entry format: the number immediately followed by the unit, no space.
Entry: 5200rpm
